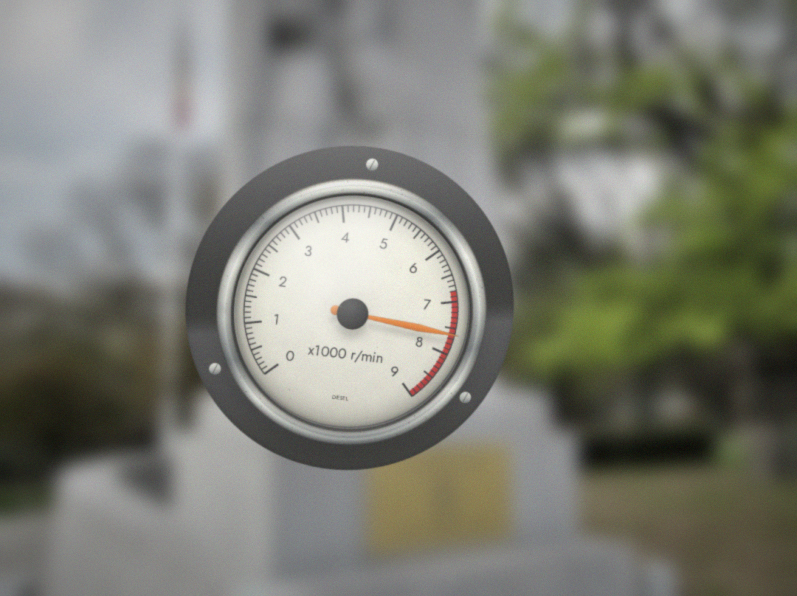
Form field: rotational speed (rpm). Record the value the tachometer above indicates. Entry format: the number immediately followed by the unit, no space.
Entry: 7600rpm
